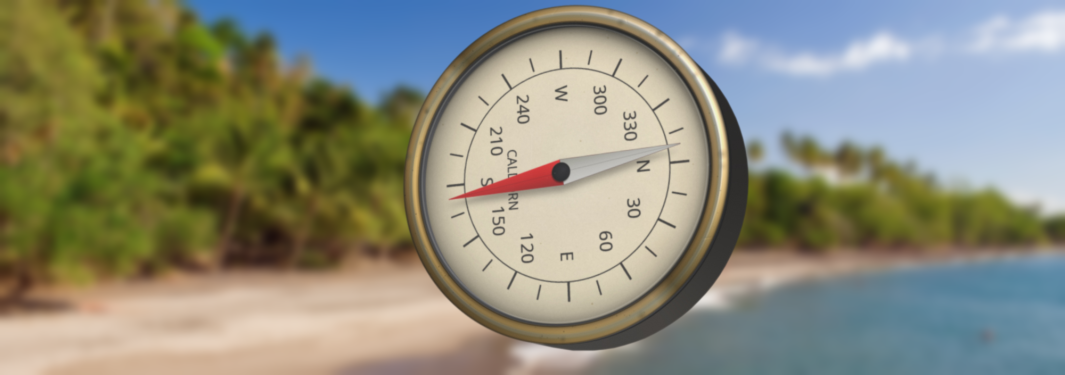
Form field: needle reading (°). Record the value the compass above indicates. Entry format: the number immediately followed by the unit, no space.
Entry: 172.5°
